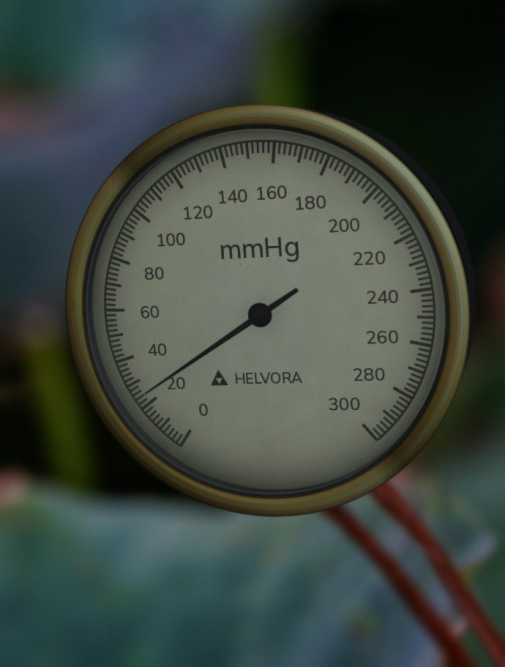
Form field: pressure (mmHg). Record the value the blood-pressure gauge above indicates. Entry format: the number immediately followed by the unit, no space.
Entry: 24mmHg
